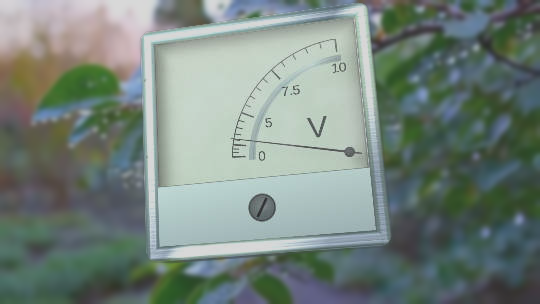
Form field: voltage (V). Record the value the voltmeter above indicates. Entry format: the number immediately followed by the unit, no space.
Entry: 3V
